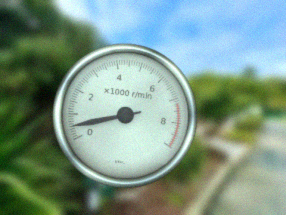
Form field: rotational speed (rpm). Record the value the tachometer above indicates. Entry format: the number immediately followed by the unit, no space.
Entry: 500rpm
